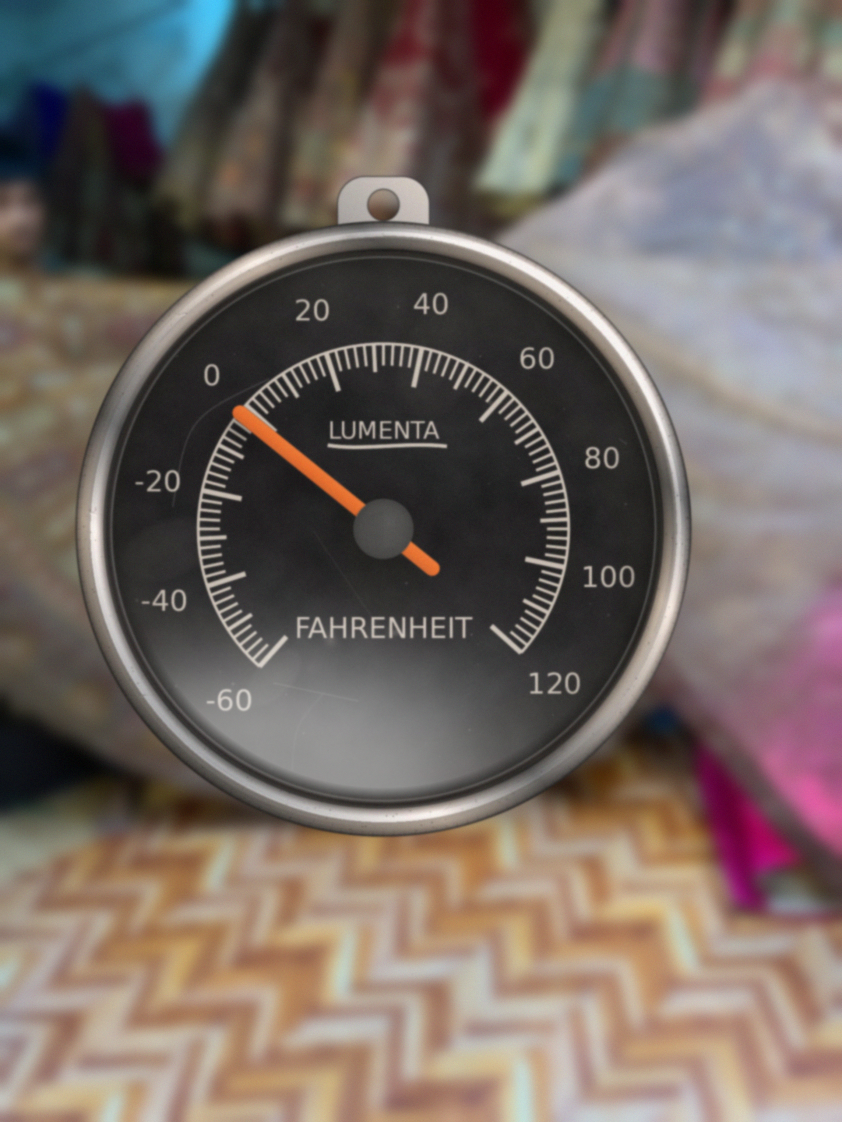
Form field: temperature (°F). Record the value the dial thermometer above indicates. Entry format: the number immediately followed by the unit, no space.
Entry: -2°F
